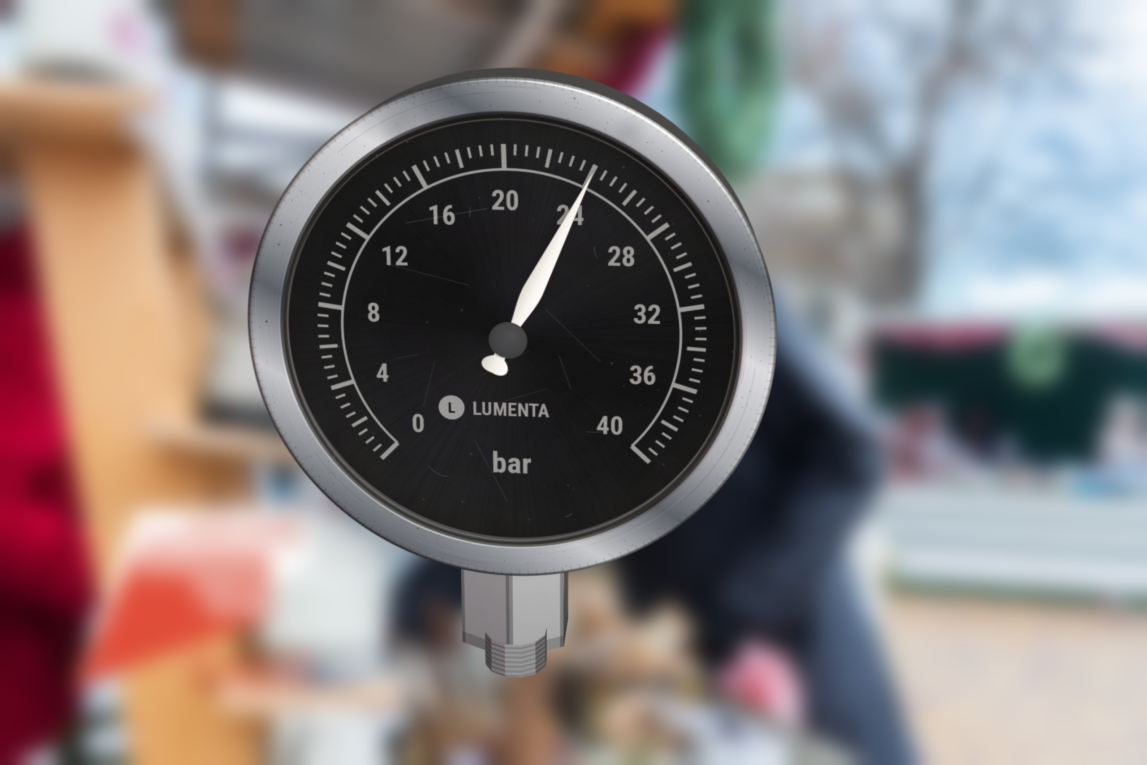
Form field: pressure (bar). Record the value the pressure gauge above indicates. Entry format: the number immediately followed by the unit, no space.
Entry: 24bar
